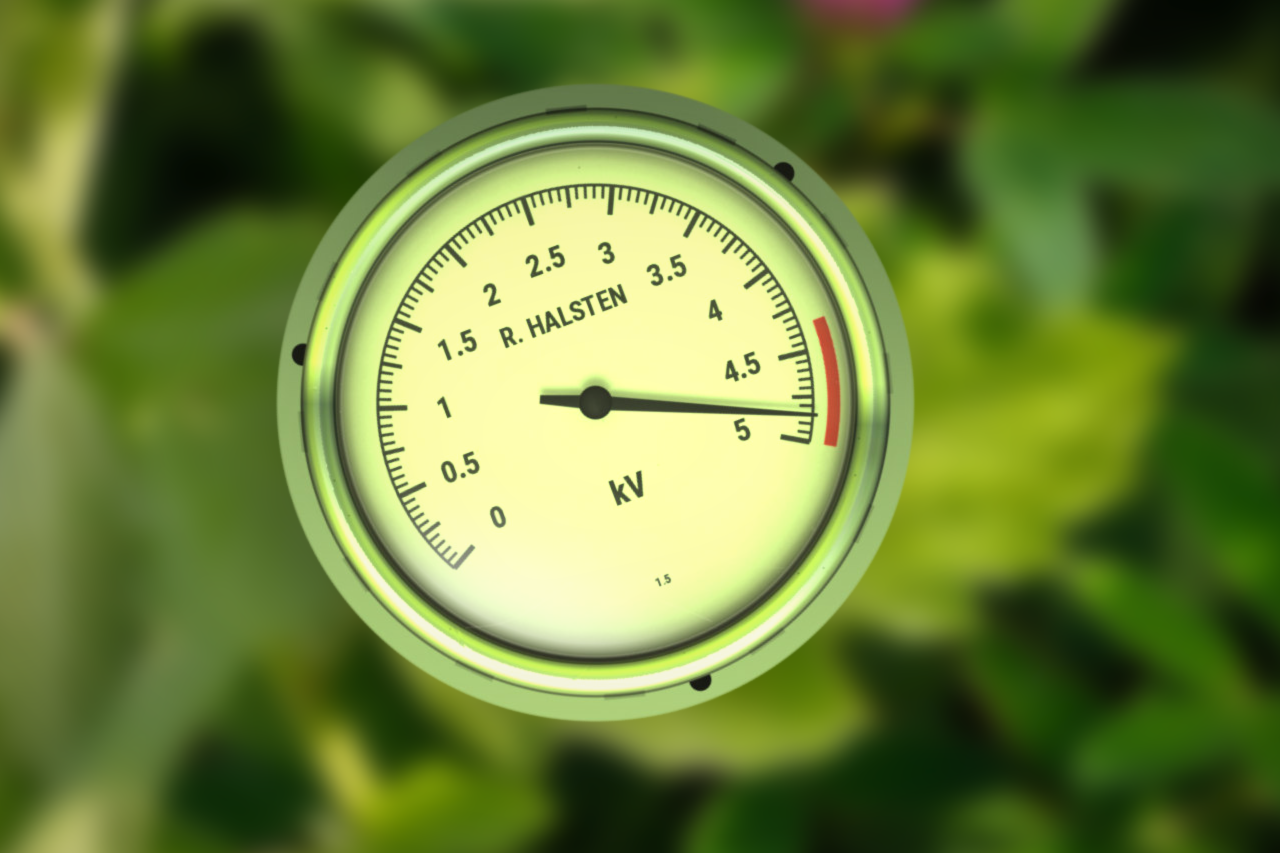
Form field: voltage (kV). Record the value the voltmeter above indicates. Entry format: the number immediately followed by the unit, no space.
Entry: 4.85kV
